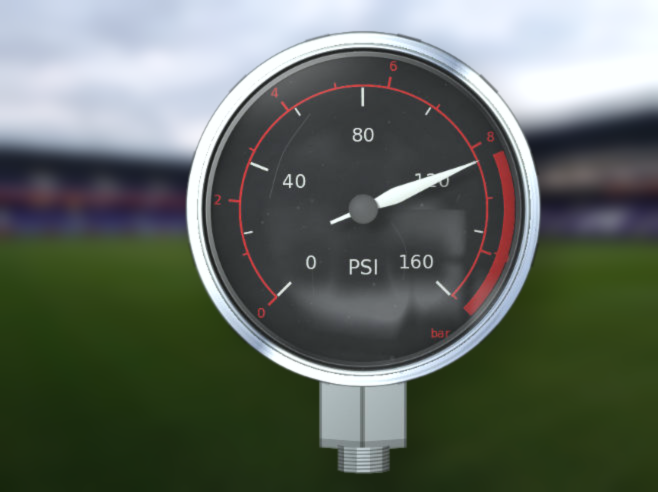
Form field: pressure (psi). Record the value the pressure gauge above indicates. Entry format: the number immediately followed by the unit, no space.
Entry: 120psi
